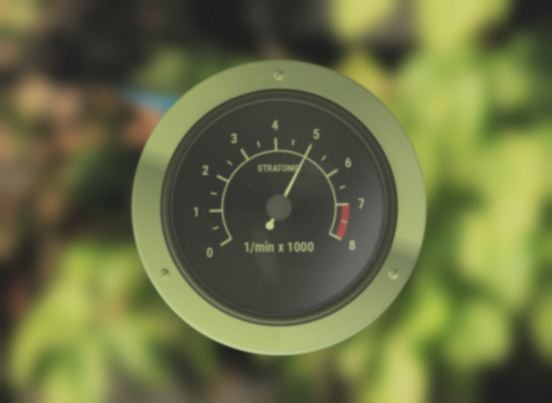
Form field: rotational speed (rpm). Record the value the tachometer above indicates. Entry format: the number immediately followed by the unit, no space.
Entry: 5000rpm
